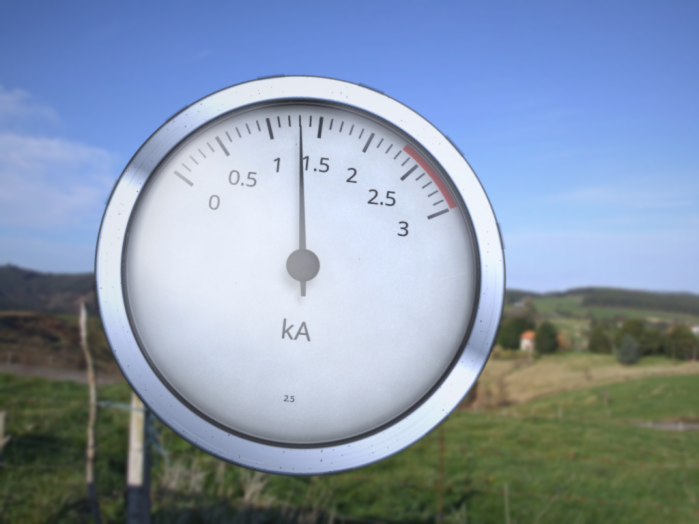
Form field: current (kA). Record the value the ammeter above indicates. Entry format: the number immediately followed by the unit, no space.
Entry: 1.3kA
